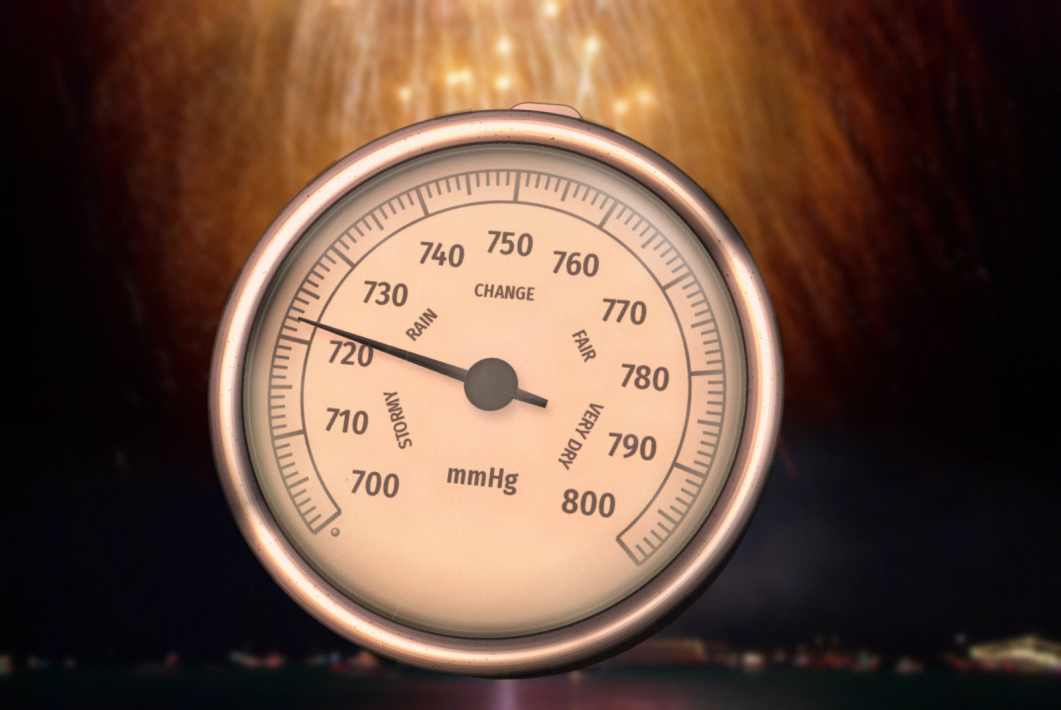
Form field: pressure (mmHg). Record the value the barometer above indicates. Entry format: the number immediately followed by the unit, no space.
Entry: 722mmHg
